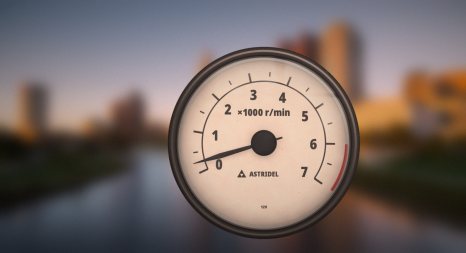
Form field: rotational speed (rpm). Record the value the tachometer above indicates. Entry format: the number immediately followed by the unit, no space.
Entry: 250rpm
